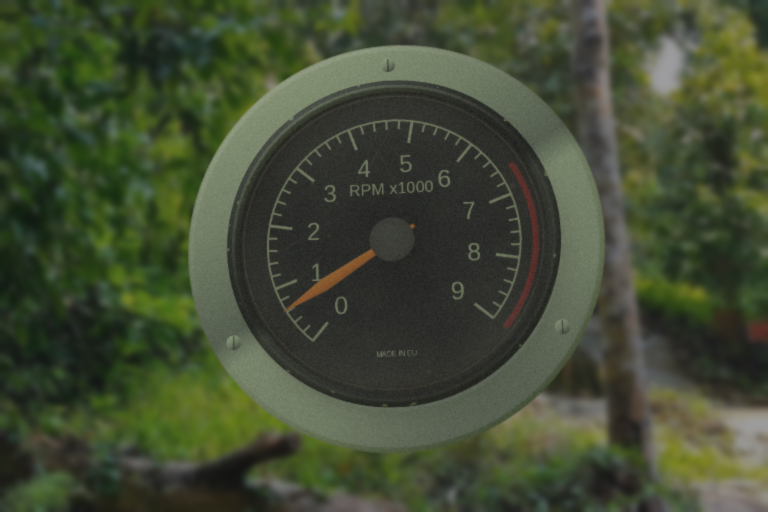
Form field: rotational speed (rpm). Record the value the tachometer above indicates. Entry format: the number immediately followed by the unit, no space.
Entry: 600rpm
